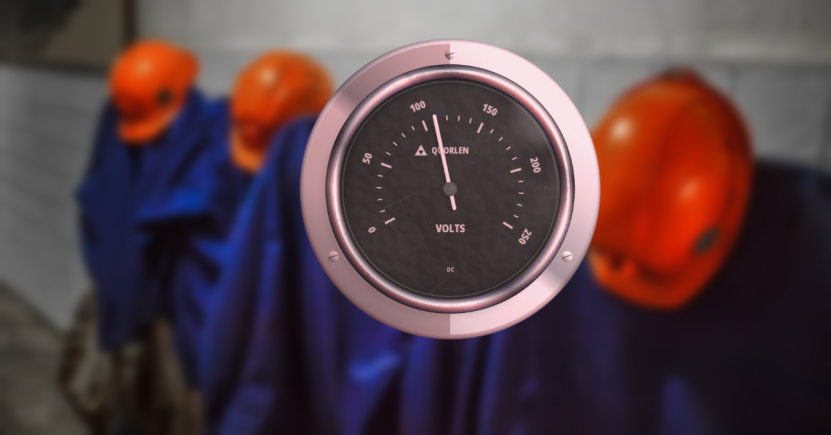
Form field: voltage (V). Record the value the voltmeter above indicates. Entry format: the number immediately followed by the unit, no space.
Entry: 110V
